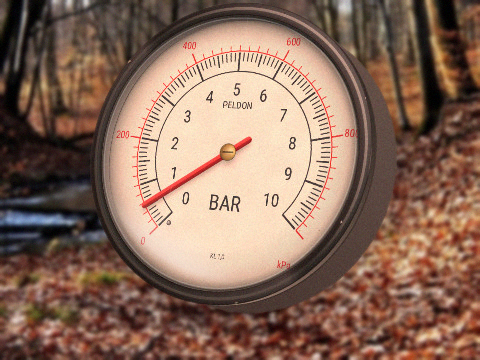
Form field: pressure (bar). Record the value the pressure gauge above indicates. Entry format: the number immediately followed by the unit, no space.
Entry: 0.5bar
